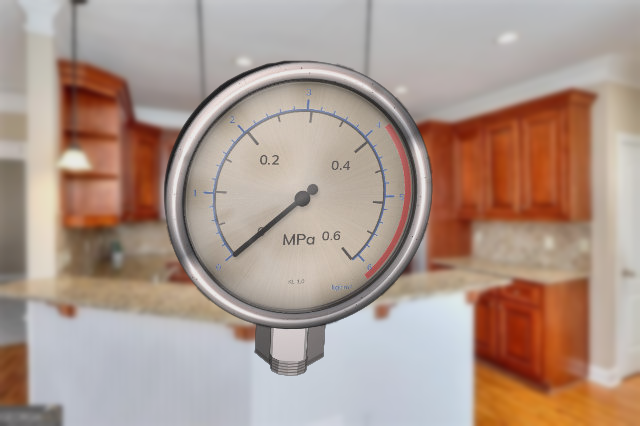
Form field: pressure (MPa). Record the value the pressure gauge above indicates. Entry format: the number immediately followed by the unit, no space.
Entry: 0MPa
